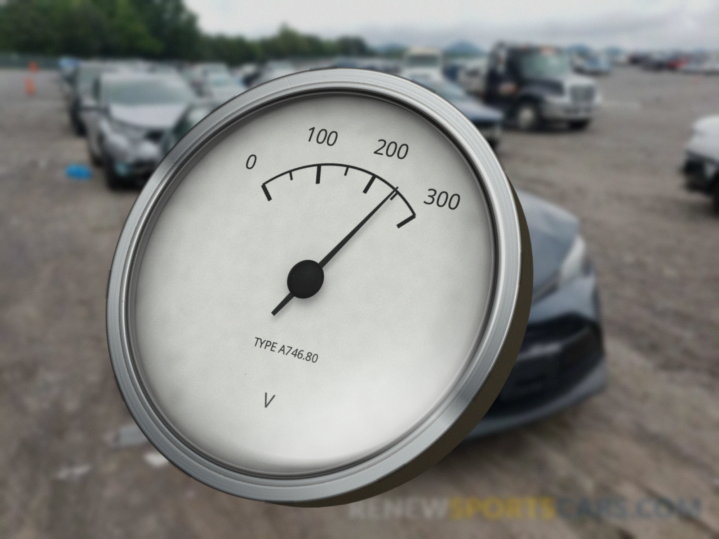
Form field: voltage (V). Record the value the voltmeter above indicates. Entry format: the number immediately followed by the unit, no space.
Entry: 250V
